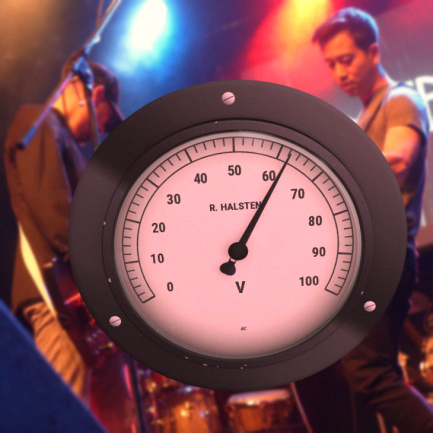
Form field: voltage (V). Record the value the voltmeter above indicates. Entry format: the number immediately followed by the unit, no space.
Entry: 62V
